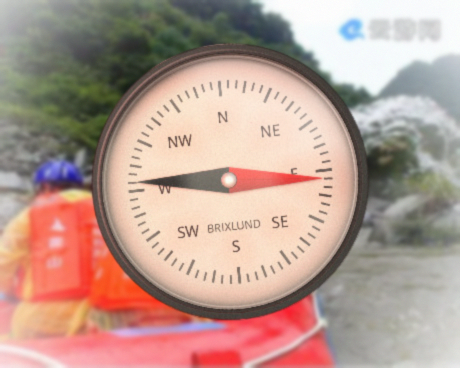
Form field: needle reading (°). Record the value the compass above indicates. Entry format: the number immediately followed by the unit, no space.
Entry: 95°
